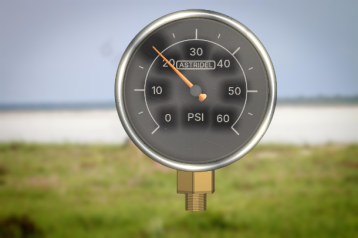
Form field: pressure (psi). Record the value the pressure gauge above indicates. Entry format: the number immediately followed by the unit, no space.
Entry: 20psi
